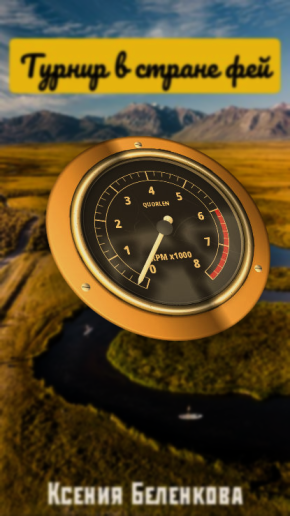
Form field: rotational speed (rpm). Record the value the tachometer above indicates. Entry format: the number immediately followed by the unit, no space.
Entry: 200rpm
